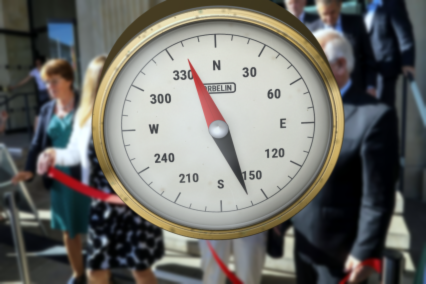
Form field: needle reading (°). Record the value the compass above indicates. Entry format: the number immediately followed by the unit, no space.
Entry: 340°
